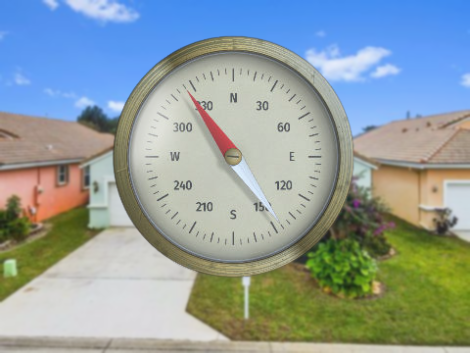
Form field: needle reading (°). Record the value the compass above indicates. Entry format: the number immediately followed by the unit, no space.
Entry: 325°
